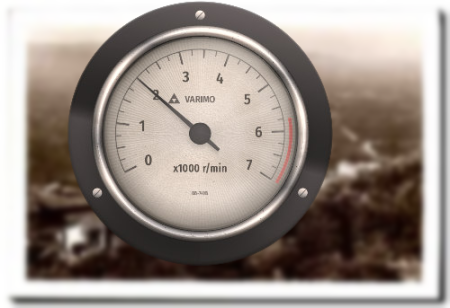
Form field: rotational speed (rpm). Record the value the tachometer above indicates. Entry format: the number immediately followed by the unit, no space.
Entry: 2000rpm
